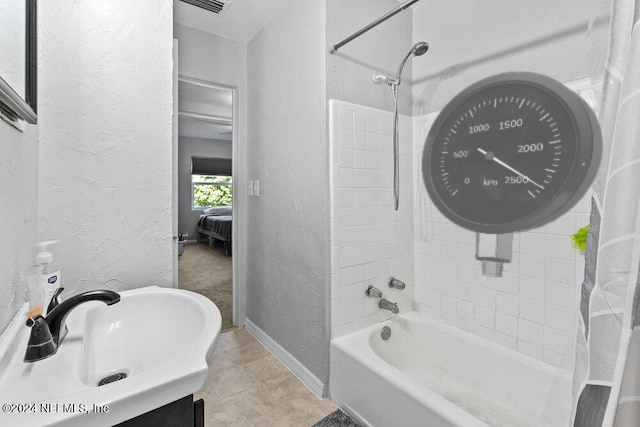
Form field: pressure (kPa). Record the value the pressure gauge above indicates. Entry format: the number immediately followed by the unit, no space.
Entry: 2400kPa
